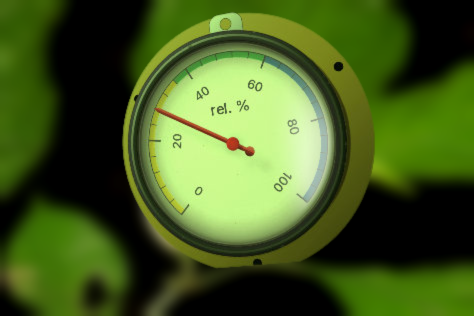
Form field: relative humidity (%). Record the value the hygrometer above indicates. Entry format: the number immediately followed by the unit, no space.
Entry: 28%
